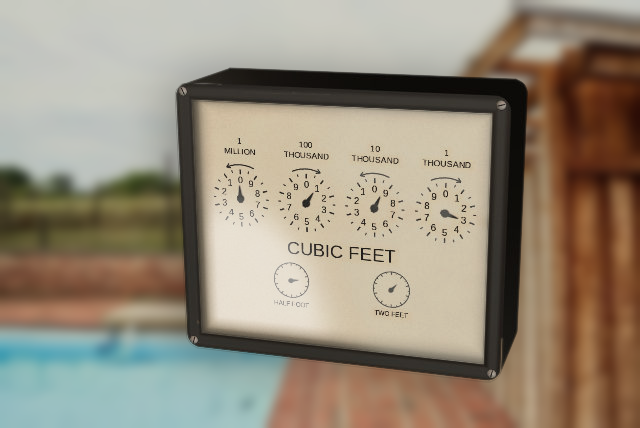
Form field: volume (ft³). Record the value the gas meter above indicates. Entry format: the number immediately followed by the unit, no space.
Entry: 9300ft³
